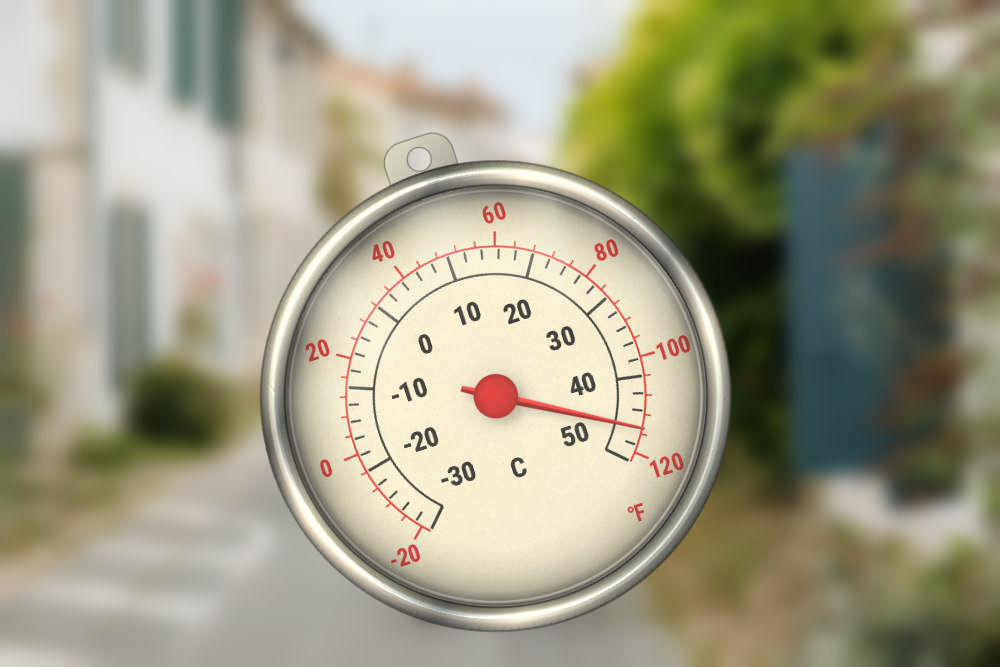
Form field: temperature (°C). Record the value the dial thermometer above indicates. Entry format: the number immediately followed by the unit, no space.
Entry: 46°C
